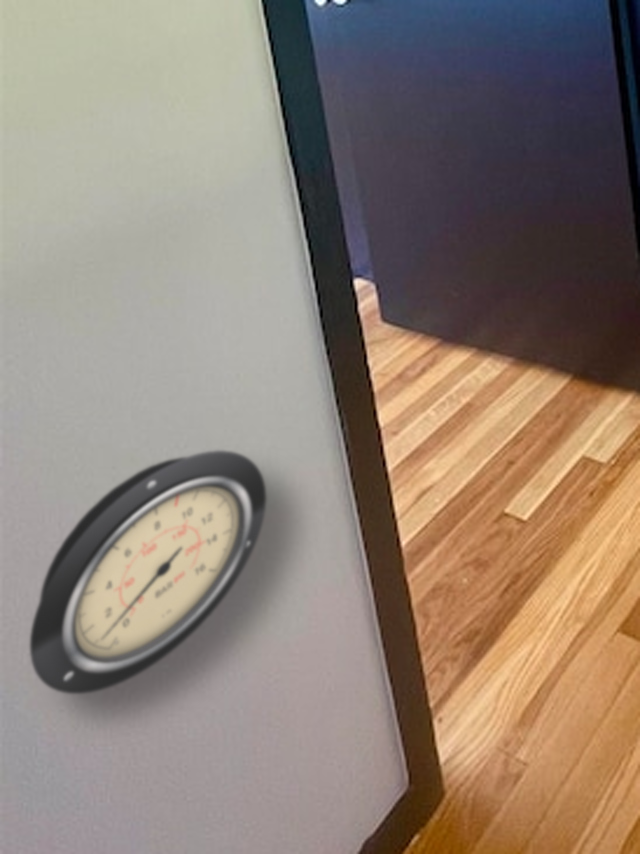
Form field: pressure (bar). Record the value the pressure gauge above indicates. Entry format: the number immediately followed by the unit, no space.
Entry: 1bar
